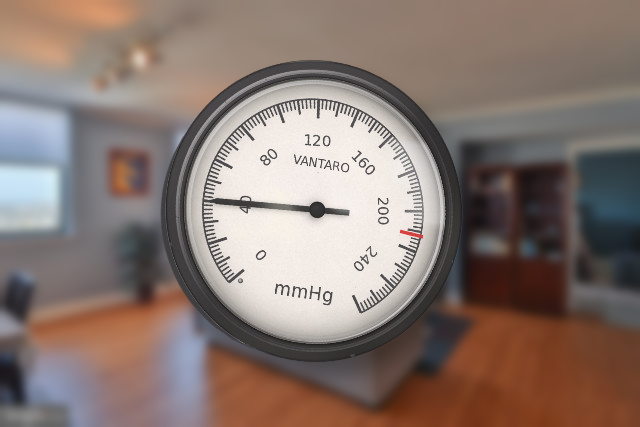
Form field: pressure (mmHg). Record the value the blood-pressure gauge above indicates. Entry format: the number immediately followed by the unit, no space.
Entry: 40mmHg
